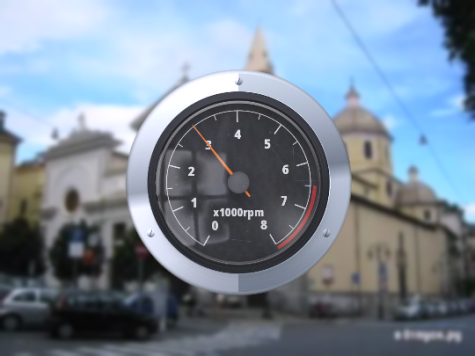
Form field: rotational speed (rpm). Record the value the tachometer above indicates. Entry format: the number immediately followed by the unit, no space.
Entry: 3000rpm
